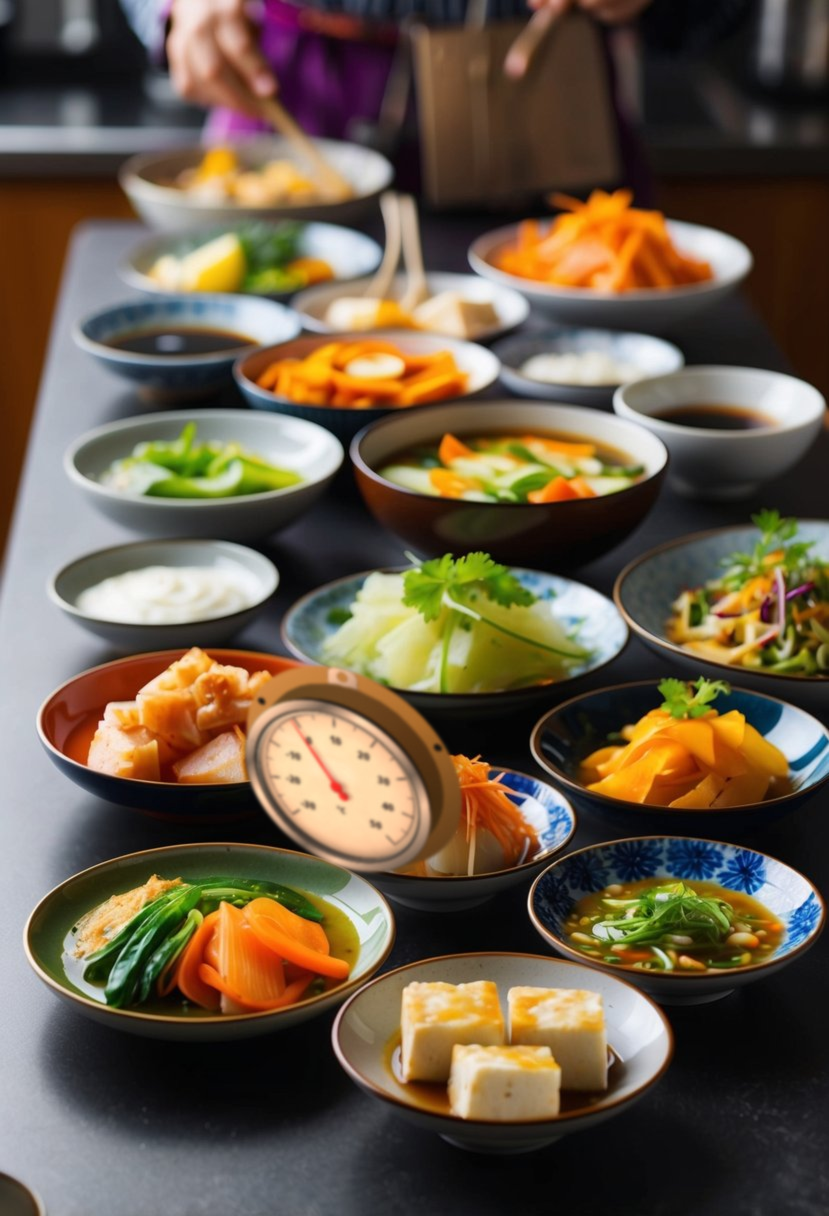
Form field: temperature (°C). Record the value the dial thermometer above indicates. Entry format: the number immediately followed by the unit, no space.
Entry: 0°C
